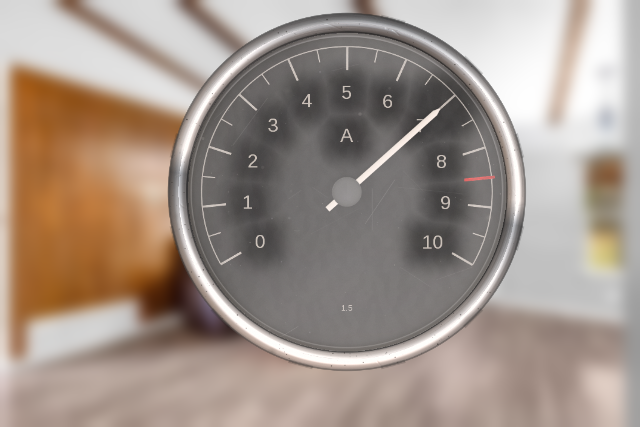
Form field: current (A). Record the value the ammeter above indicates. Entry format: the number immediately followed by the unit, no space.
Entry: 7A
